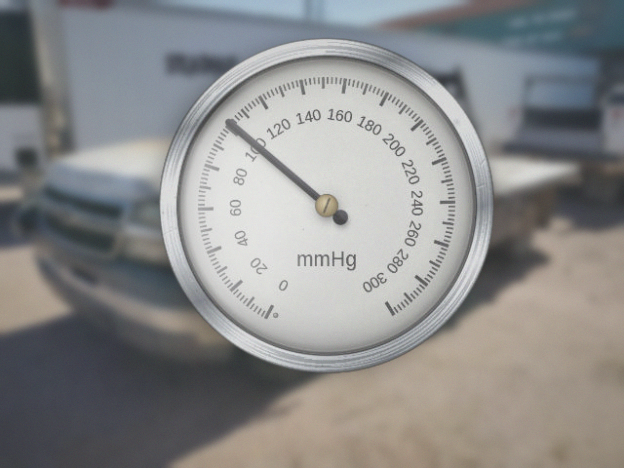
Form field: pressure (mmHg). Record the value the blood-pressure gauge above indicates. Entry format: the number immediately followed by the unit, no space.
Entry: 102mmHg
